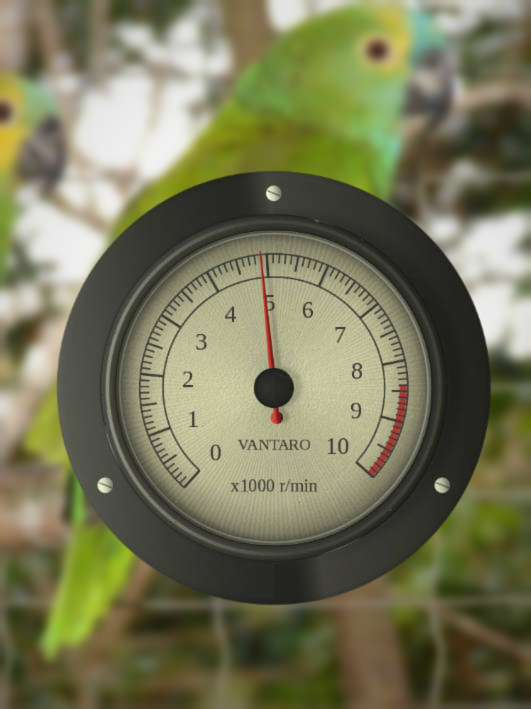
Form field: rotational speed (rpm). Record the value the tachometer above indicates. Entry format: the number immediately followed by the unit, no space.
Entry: 4900rpm
